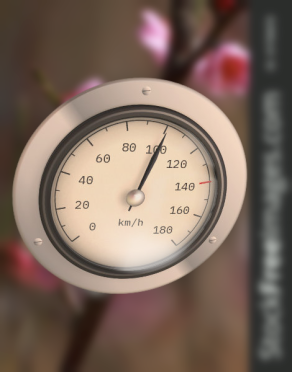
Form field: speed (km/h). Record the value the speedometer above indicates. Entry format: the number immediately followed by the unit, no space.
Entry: 100km/h
